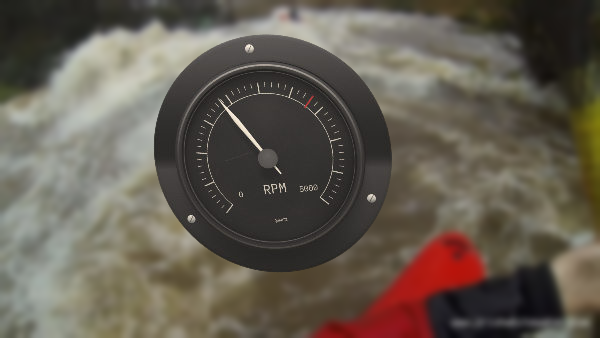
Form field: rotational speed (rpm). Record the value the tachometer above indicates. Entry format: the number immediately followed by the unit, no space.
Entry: 1900rpm
